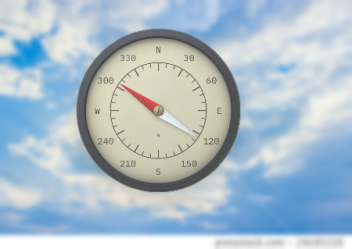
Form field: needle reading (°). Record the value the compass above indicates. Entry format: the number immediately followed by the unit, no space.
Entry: 305°
